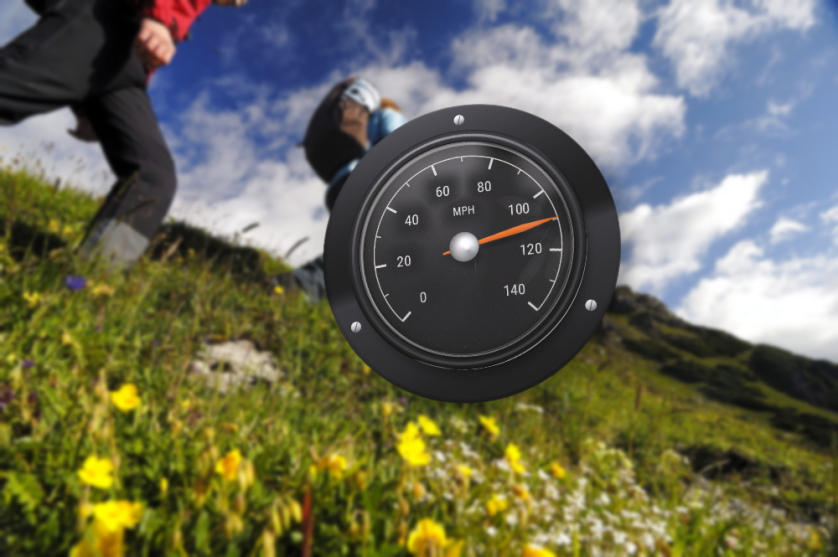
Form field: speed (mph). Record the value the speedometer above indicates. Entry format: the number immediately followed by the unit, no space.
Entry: 110mph
